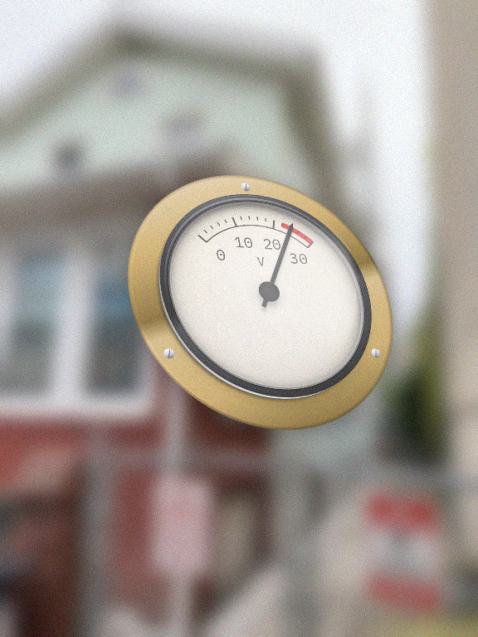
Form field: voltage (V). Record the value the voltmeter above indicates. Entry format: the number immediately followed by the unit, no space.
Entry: 24V
